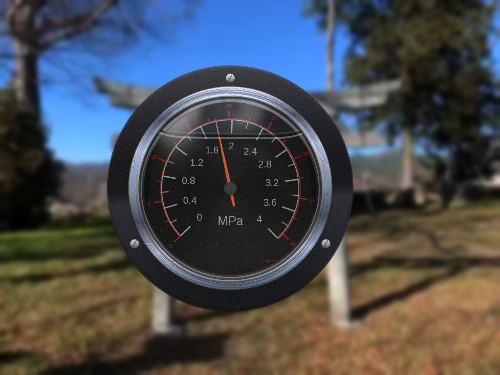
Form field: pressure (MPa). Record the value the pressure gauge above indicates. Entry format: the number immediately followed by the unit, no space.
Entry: 1.8MPa
